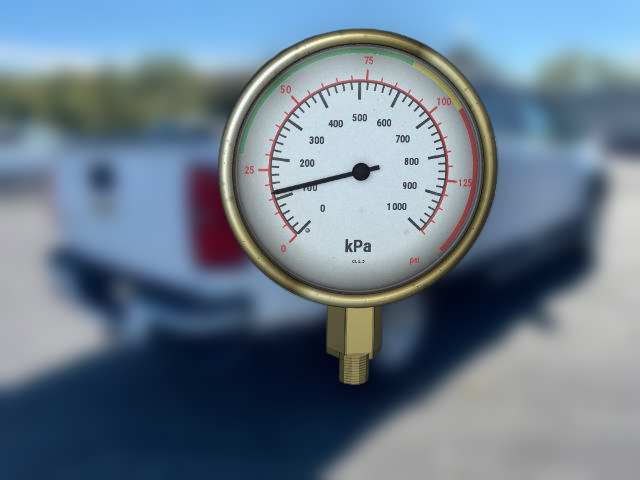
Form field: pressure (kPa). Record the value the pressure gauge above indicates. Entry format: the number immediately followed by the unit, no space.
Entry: 120kPa
